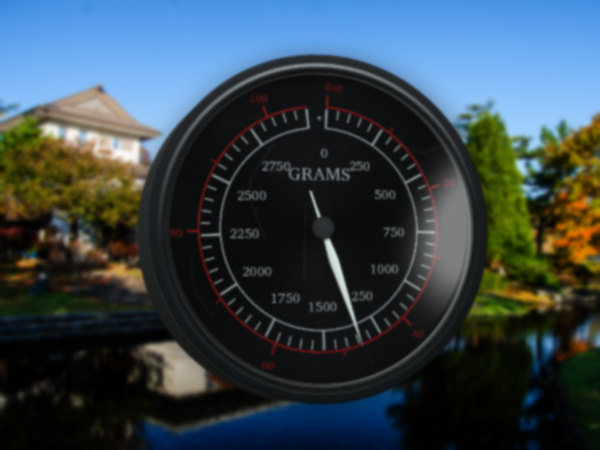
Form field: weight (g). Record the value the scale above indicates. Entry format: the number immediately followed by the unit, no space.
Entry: 1350g
